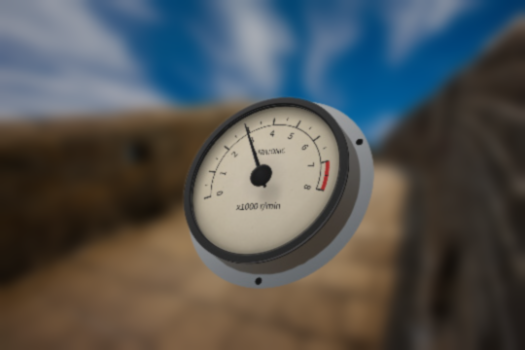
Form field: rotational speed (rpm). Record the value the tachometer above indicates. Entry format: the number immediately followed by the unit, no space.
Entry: 3000rpm
